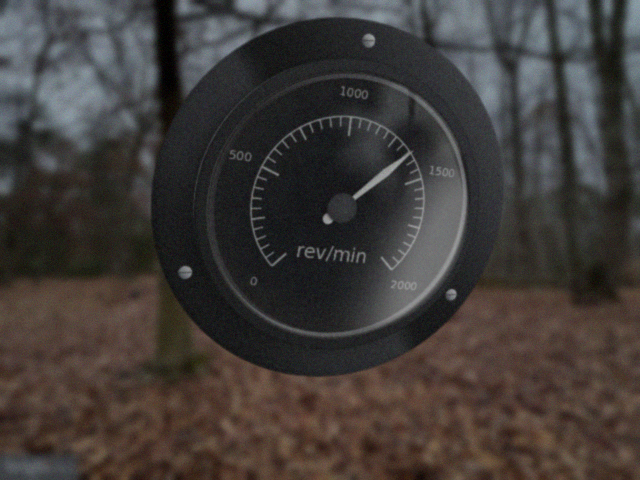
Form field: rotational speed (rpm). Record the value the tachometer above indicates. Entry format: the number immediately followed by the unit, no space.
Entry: 1350rpm
